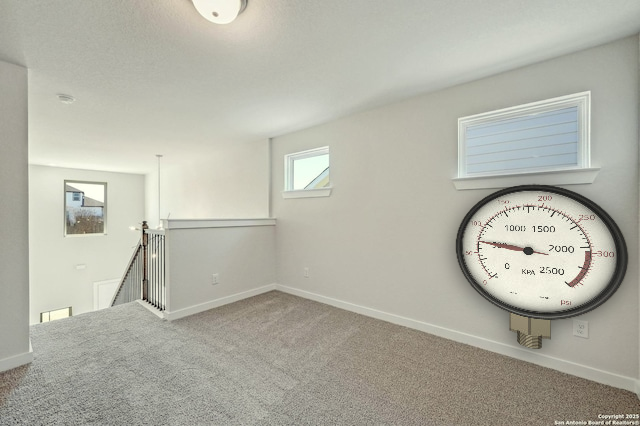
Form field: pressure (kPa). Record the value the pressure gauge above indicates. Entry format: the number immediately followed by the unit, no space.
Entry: 500kPa
